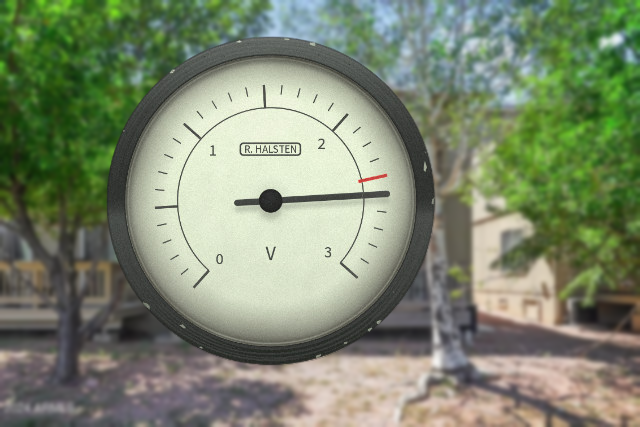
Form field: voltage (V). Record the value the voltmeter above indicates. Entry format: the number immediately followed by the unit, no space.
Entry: 2.5V
